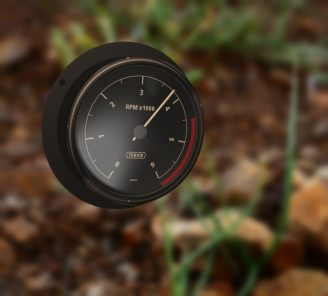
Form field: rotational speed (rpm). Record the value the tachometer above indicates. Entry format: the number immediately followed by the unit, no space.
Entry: 3750rpm
